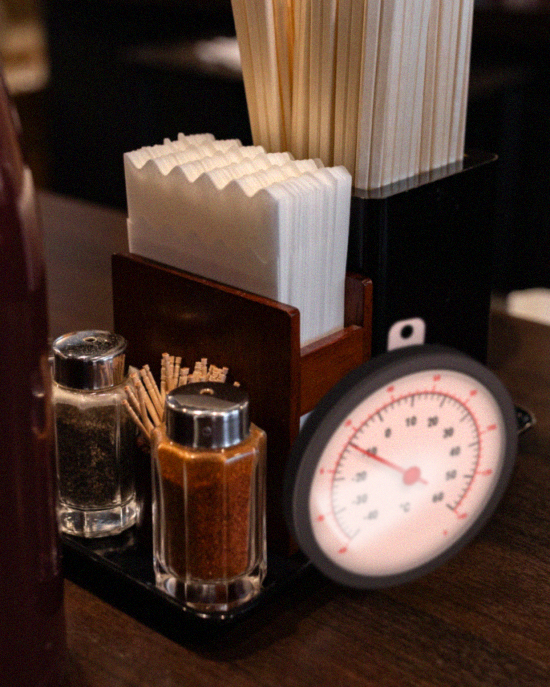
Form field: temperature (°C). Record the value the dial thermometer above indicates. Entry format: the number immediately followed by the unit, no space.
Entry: -10°C
